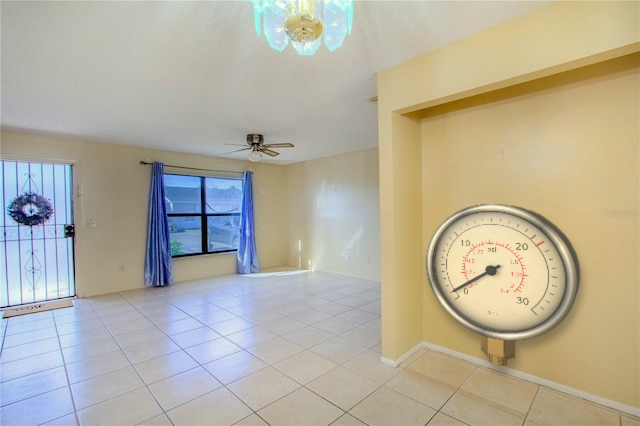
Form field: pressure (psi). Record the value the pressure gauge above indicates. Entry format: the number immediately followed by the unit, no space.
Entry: 1psi
